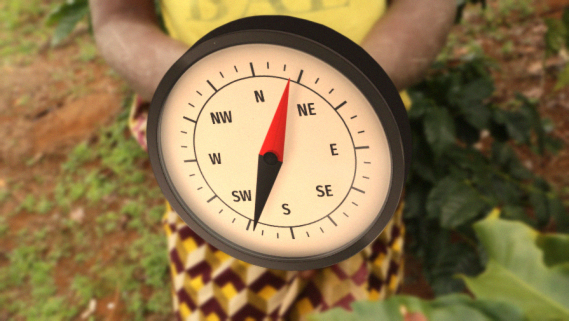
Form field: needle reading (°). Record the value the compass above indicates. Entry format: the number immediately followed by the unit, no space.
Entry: 25°
